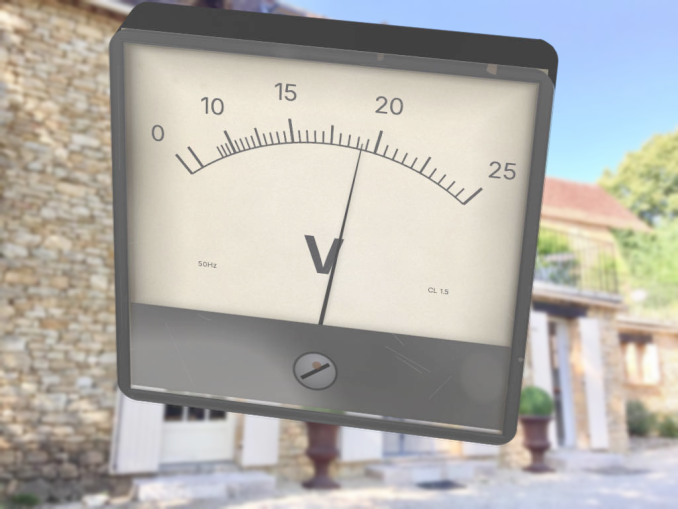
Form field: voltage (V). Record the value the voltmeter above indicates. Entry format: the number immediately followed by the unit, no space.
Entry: 19.25V
